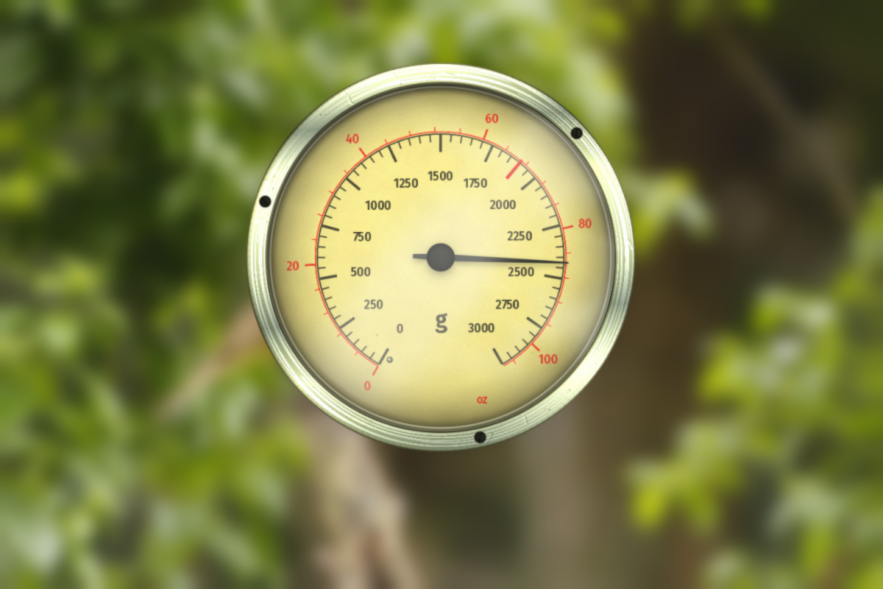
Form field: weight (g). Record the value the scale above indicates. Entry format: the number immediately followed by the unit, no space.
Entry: 2425g
